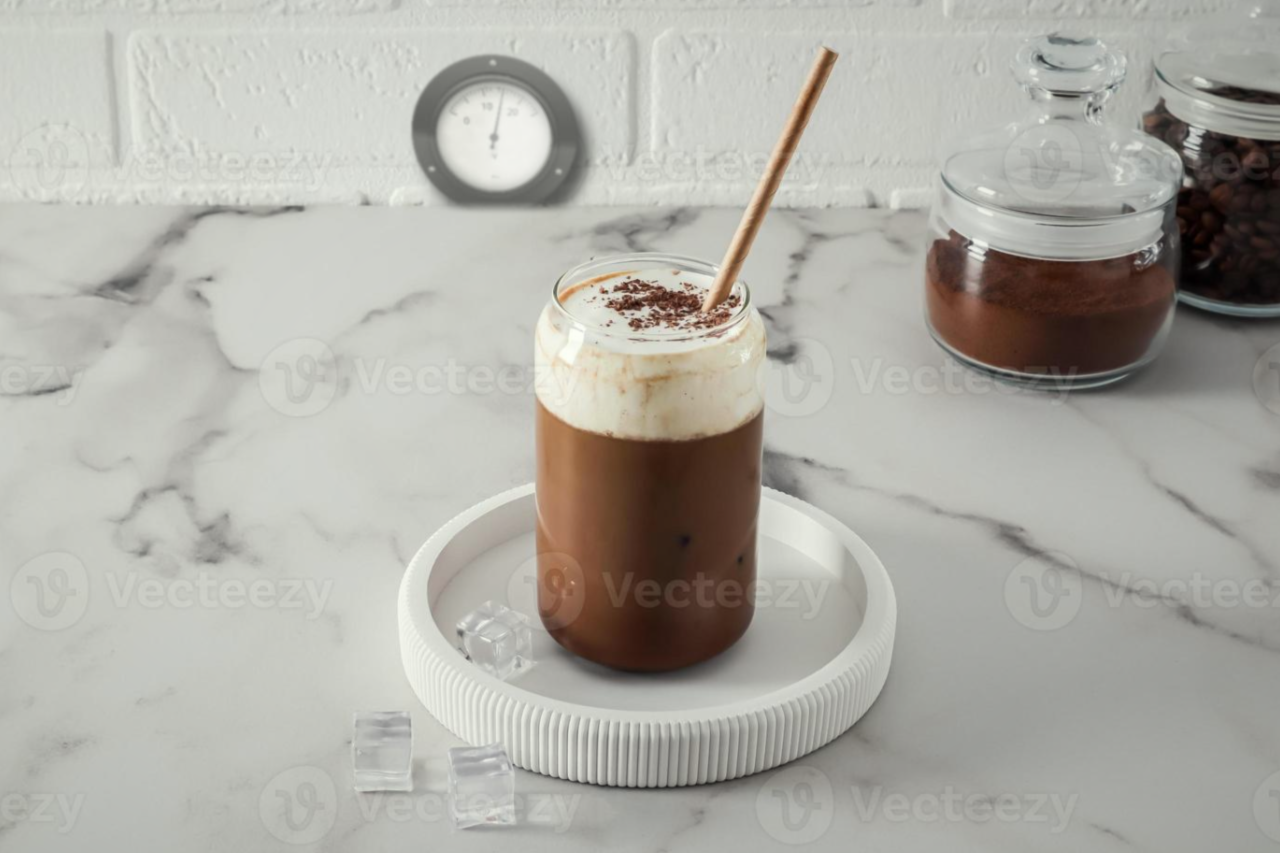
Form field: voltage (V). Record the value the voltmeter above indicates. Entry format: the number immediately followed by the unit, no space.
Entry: 15V
